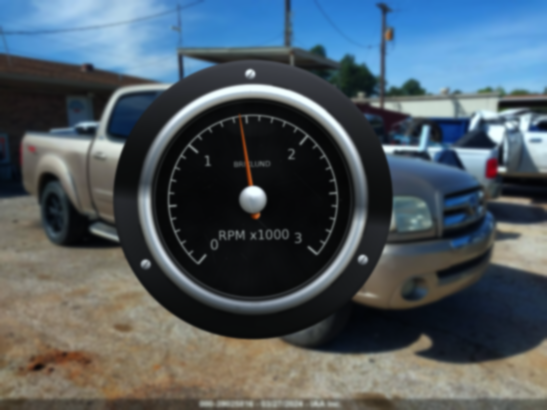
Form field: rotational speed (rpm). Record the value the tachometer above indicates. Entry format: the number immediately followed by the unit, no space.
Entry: 1450rpm
